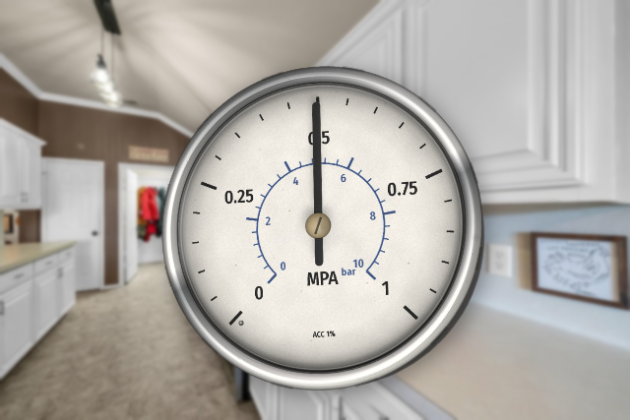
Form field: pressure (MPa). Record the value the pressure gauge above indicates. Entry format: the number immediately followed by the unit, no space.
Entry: 0.5MPa
